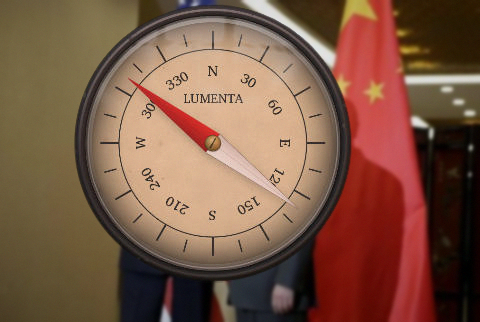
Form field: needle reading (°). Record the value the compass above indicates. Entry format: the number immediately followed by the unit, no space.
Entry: 307.5°
